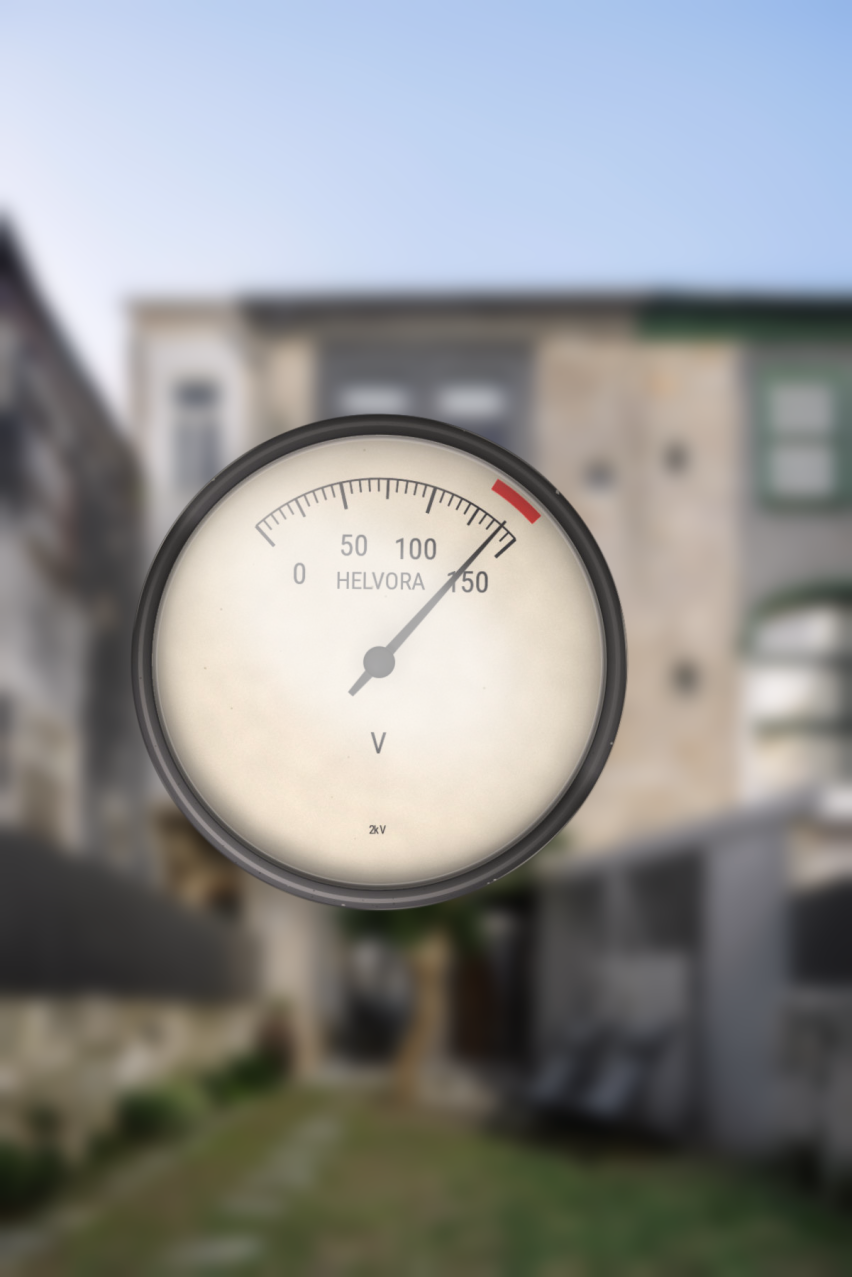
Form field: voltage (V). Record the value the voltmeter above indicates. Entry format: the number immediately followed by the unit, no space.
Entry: 140V
